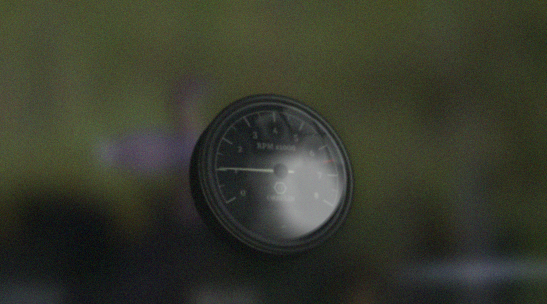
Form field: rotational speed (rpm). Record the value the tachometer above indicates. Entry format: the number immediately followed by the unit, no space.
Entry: 1000rpm
